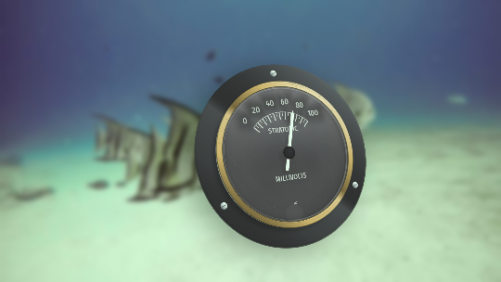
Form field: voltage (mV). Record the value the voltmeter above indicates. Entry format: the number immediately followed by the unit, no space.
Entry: 70mV
